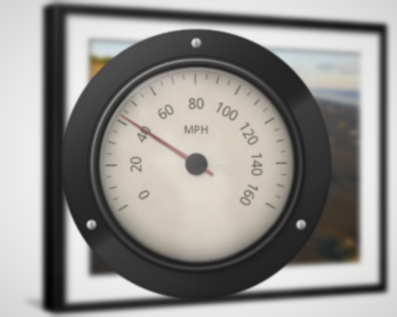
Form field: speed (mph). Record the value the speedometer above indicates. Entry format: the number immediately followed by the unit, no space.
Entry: 42.5mph
